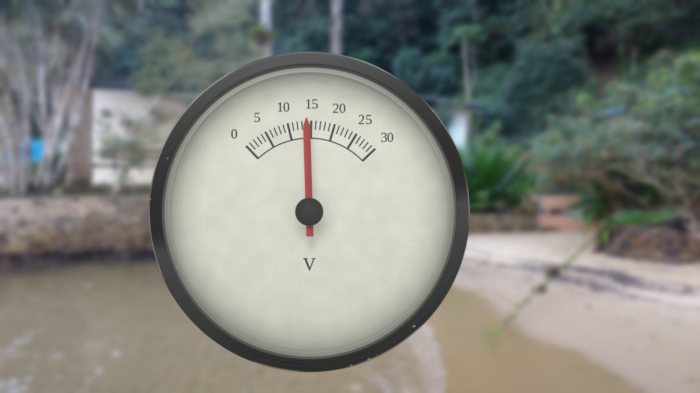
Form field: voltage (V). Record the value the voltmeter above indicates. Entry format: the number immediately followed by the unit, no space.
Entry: 14V
